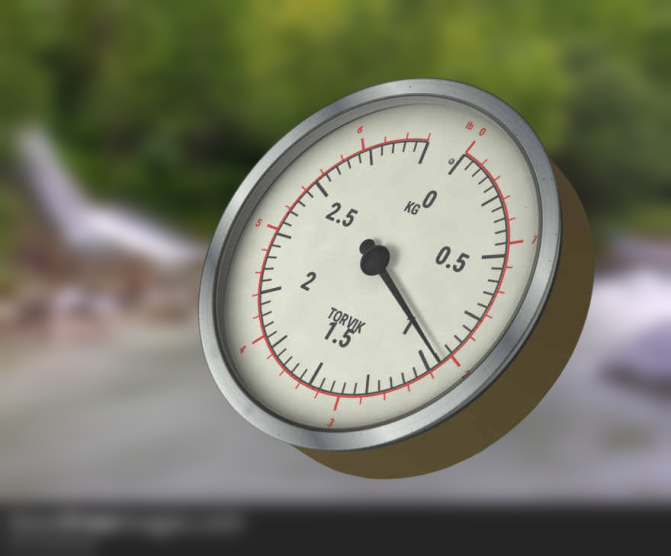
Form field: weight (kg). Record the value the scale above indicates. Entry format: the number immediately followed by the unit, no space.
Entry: 0.95kg
